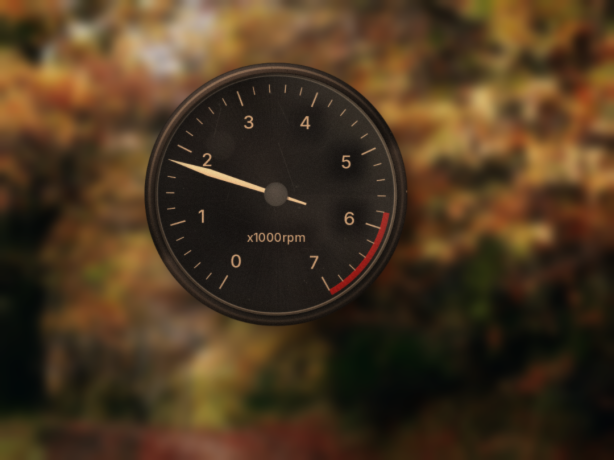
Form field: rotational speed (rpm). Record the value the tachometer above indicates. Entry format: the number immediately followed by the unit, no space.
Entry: 1800rpm
